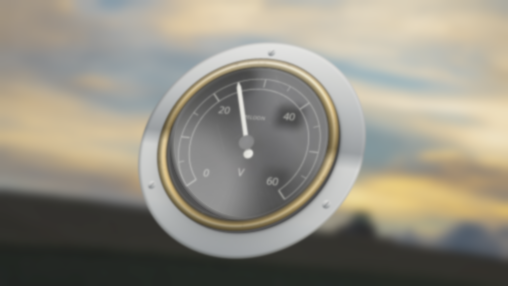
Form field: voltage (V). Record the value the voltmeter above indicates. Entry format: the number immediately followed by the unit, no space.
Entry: 25V
